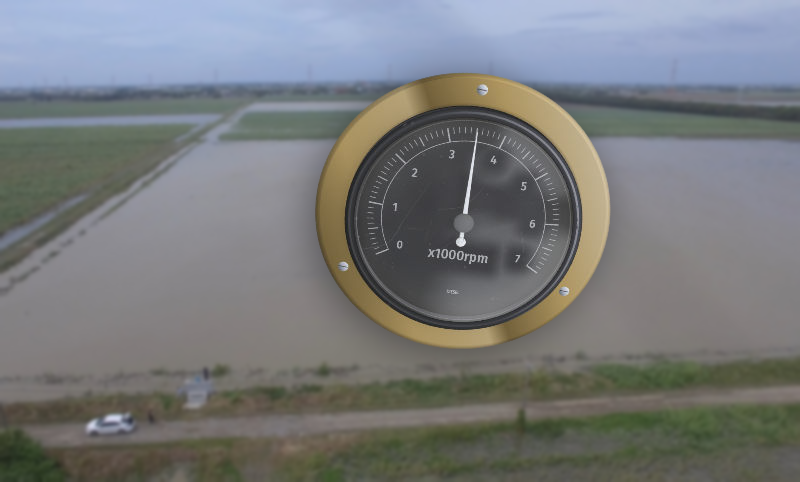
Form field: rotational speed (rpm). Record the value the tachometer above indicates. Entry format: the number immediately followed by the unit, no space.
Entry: 3500rpm
